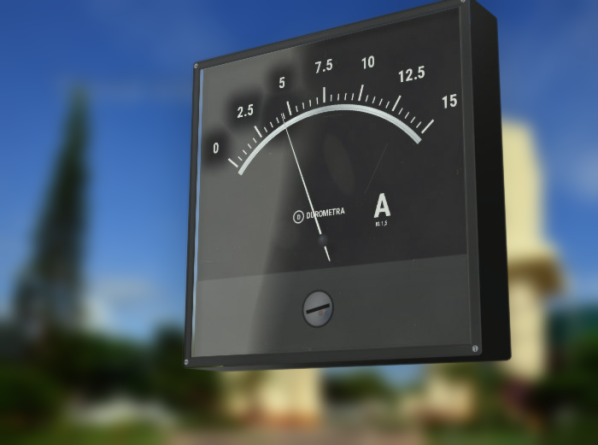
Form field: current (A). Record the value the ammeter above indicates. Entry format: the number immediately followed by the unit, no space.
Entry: 4.5A
